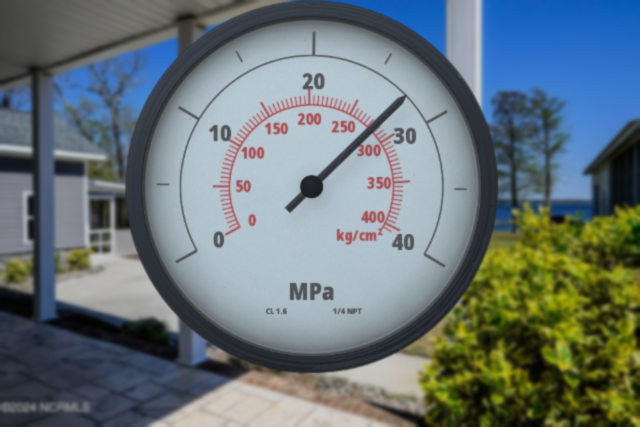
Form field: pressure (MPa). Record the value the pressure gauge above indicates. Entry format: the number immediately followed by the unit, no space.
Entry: 27.5MPa
